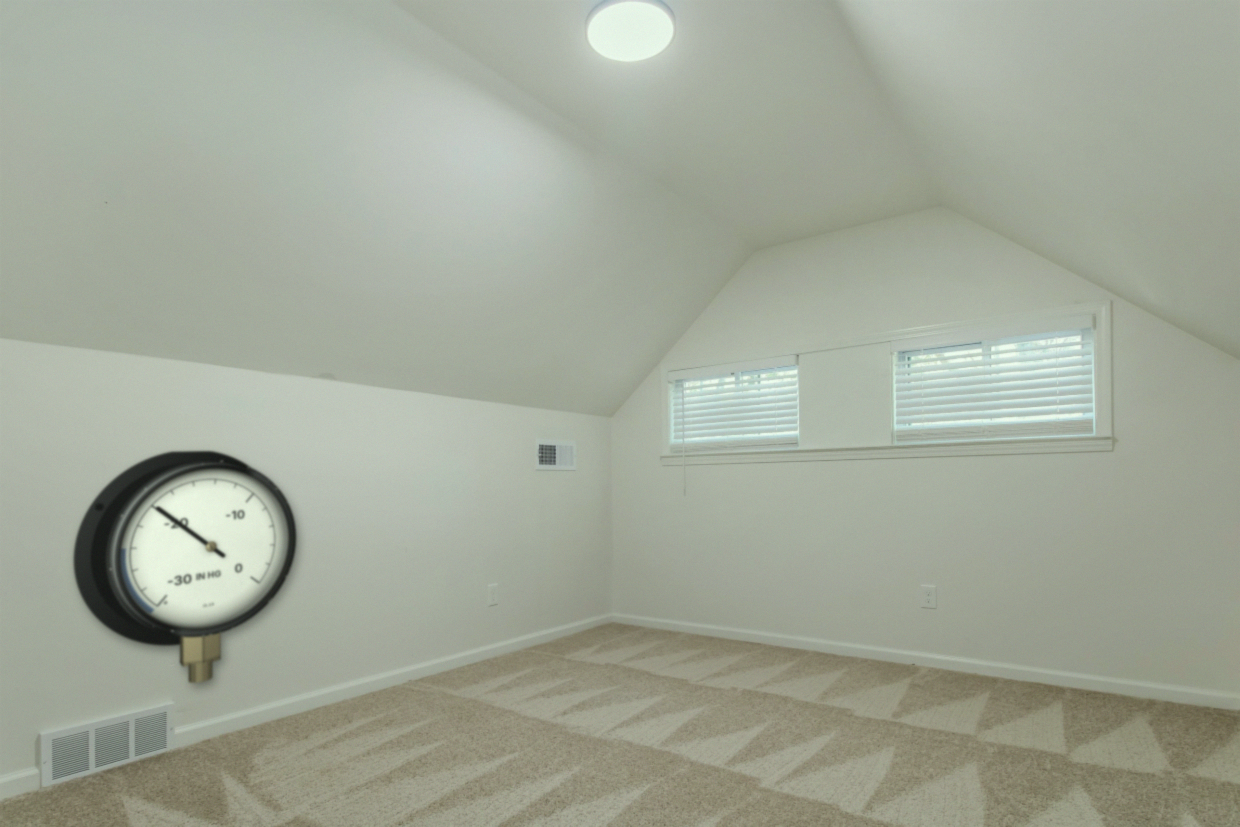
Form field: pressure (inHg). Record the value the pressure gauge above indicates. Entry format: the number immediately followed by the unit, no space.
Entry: -20inHg
